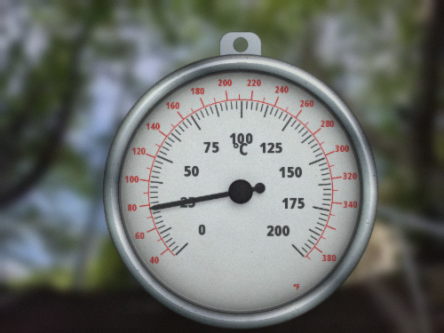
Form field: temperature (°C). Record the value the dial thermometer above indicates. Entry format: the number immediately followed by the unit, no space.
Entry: 25°C
